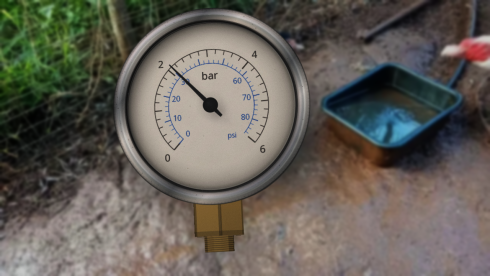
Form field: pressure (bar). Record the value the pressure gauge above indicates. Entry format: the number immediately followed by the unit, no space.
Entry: 2.1bar
